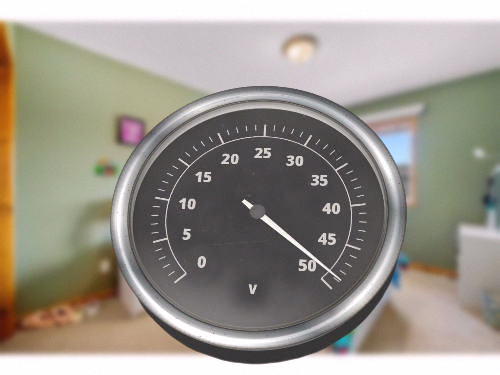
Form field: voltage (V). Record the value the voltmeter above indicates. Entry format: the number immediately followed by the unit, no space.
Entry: 49V
